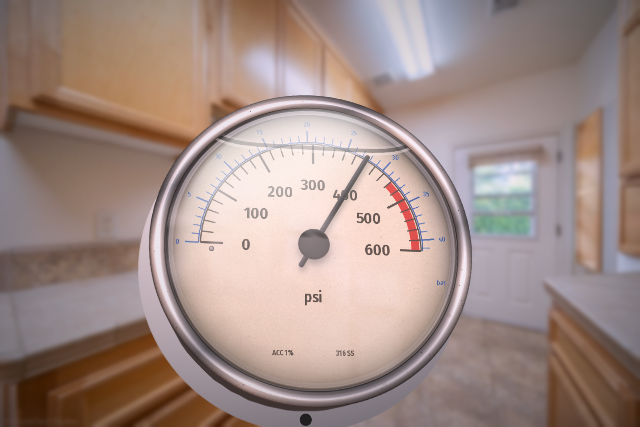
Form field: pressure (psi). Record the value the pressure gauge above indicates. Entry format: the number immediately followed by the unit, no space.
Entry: 400psi
